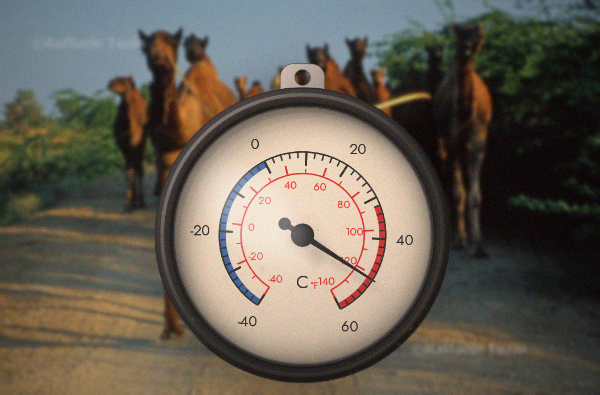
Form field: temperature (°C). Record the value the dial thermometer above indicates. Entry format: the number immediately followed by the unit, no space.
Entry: 50°C
